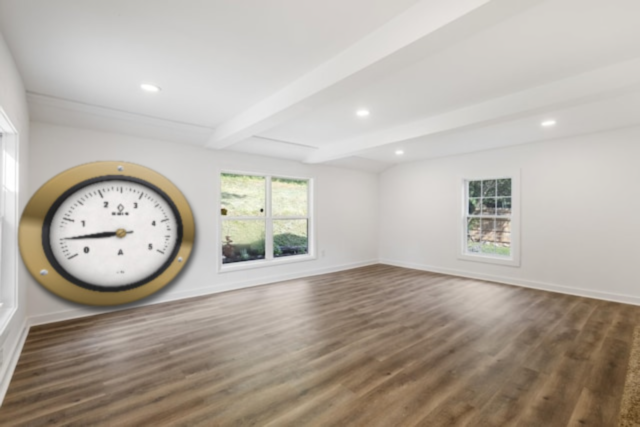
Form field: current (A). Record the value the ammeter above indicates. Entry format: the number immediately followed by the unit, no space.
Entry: 0.5A
